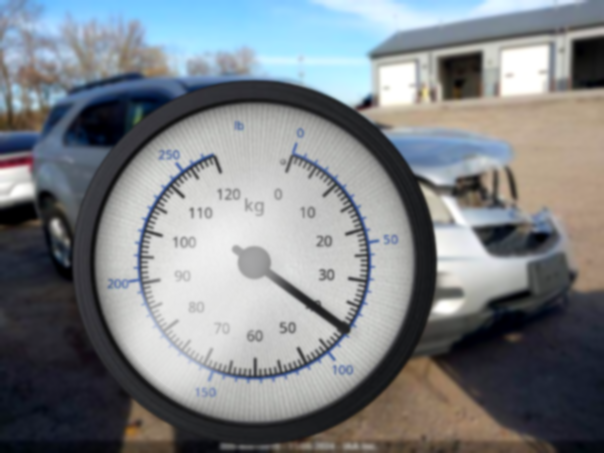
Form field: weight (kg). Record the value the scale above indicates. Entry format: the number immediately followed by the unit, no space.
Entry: 40kg
